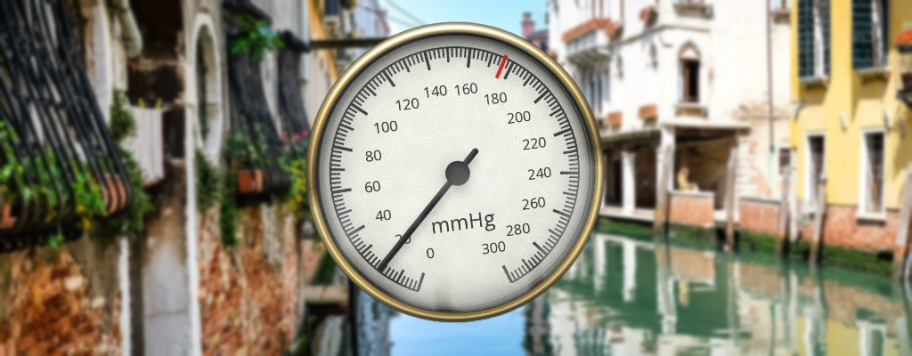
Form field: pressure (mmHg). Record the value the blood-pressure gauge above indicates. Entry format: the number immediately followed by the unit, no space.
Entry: 20mmHg
